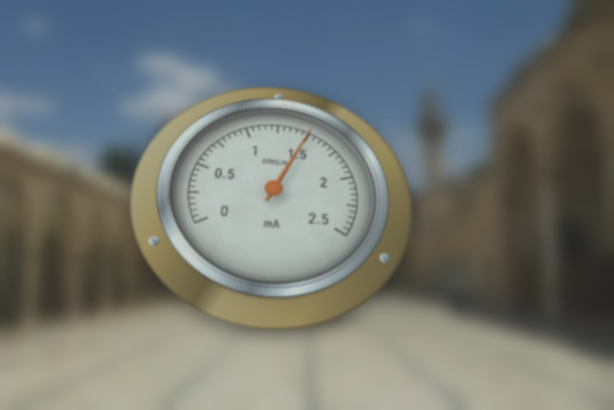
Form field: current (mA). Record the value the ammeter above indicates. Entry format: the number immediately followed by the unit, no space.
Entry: 1.5mA
